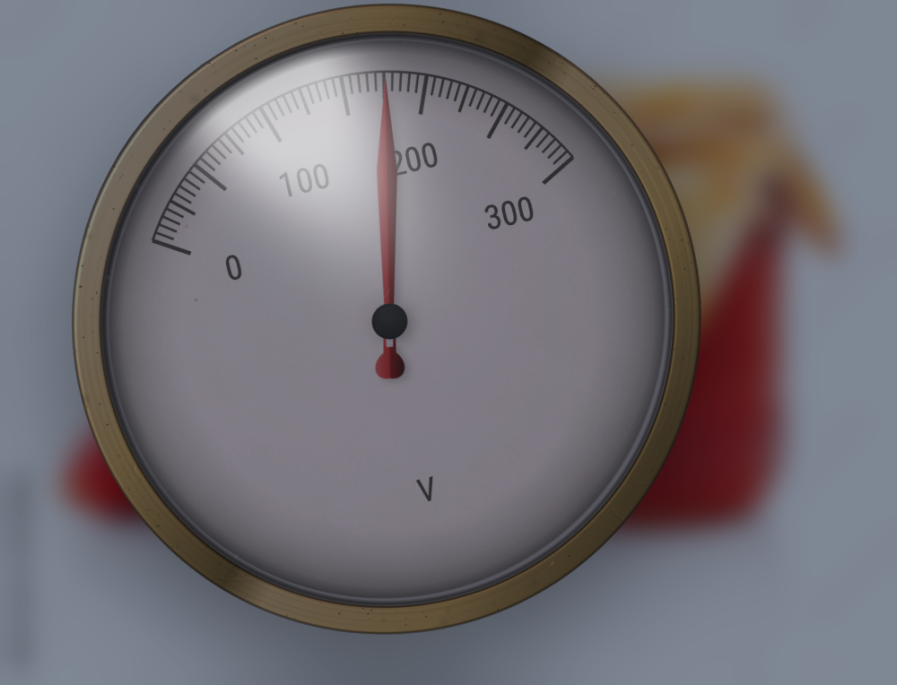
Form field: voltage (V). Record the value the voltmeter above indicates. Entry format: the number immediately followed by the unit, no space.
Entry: 175V
